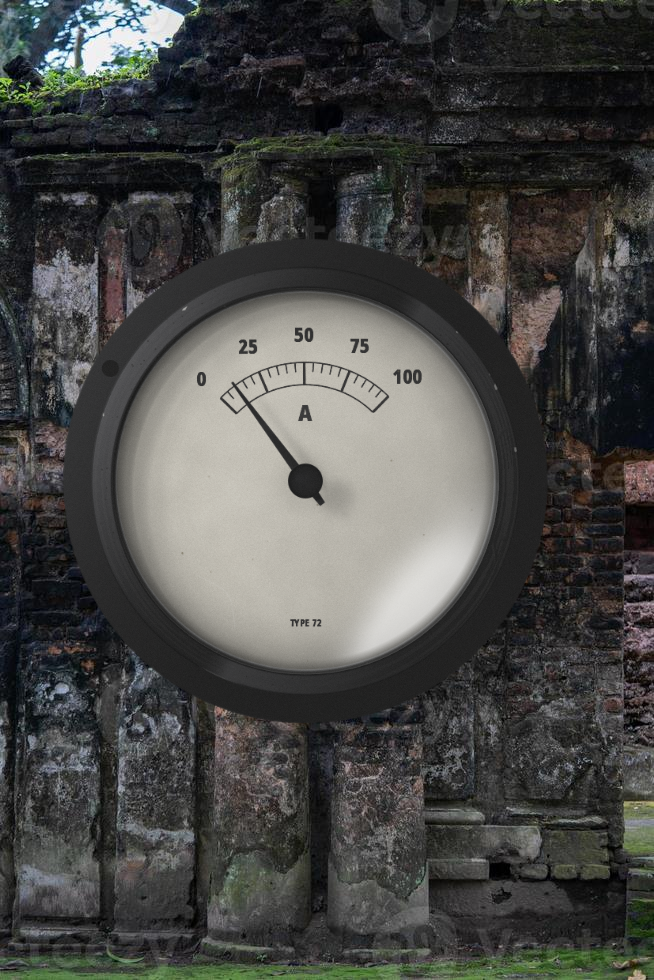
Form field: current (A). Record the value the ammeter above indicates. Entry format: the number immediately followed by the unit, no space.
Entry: 10A
